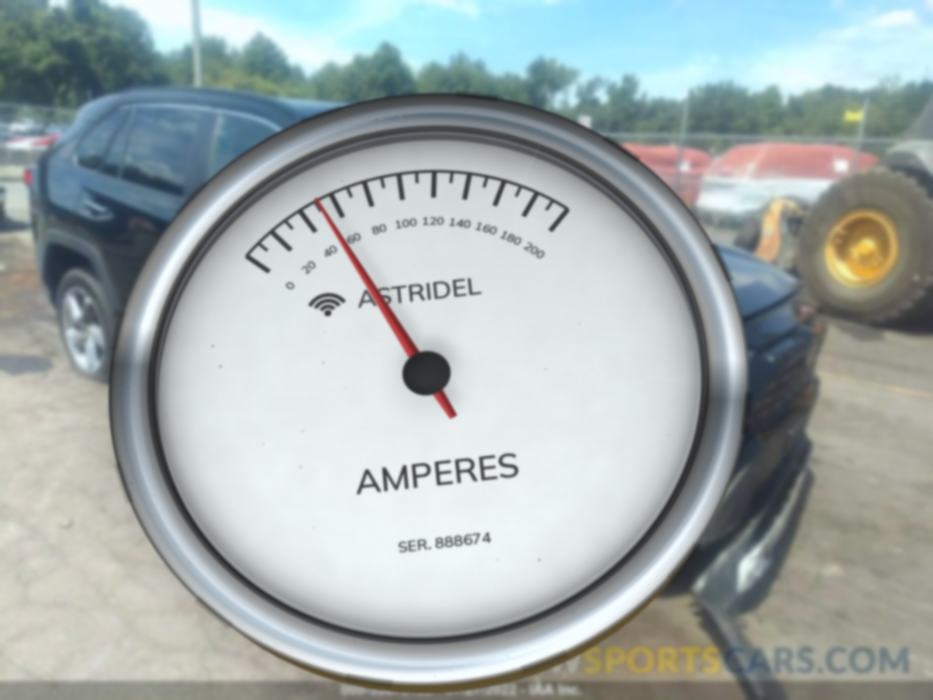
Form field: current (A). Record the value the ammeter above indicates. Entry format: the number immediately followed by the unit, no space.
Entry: 50A
